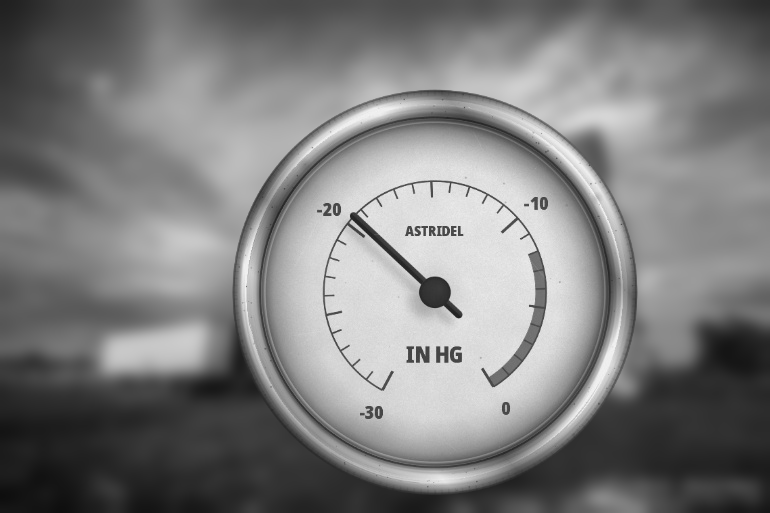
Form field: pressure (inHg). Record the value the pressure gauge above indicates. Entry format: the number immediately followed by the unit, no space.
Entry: -19.5inHg
